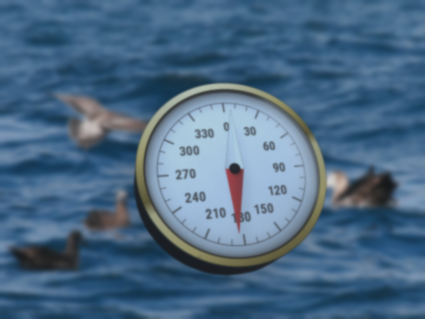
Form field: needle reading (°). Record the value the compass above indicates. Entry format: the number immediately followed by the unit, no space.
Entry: 185°
